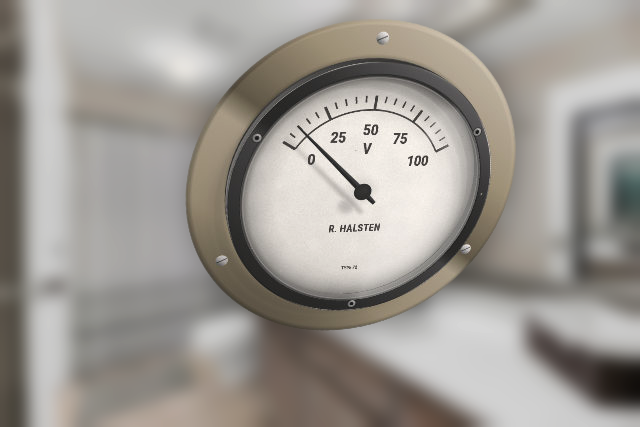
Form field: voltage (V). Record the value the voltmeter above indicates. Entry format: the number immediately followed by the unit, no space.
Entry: 10V
